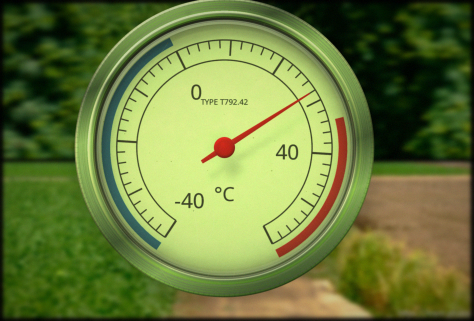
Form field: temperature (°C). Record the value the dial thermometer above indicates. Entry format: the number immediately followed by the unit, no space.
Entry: 28°C
